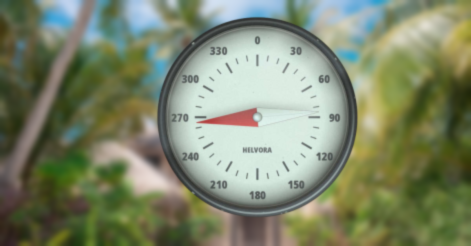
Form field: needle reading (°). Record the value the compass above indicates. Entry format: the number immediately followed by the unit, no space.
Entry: 265°
